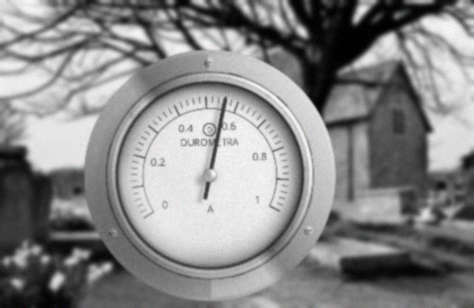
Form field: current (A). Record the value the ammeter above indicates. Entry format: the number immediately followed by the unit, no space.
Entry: 0.56A
